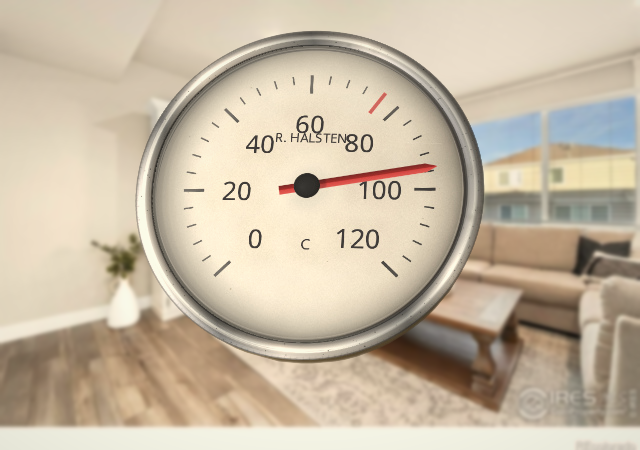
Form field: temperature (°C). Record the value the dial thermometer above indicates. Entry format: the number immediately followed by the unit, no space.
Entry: 96°C
